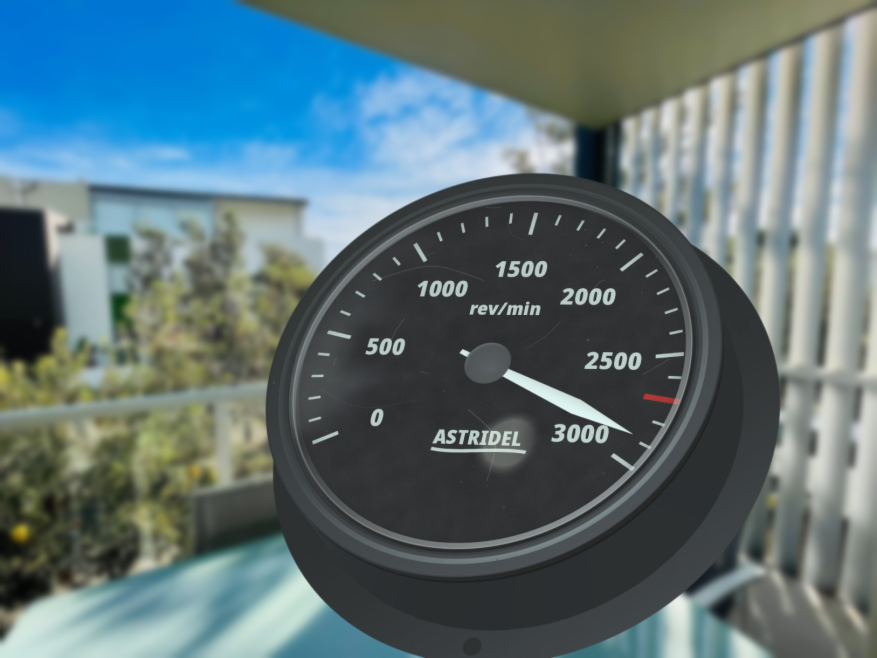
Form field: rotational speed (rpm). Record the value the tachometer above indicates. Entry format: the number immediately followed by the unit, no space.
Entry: 2900rpm
